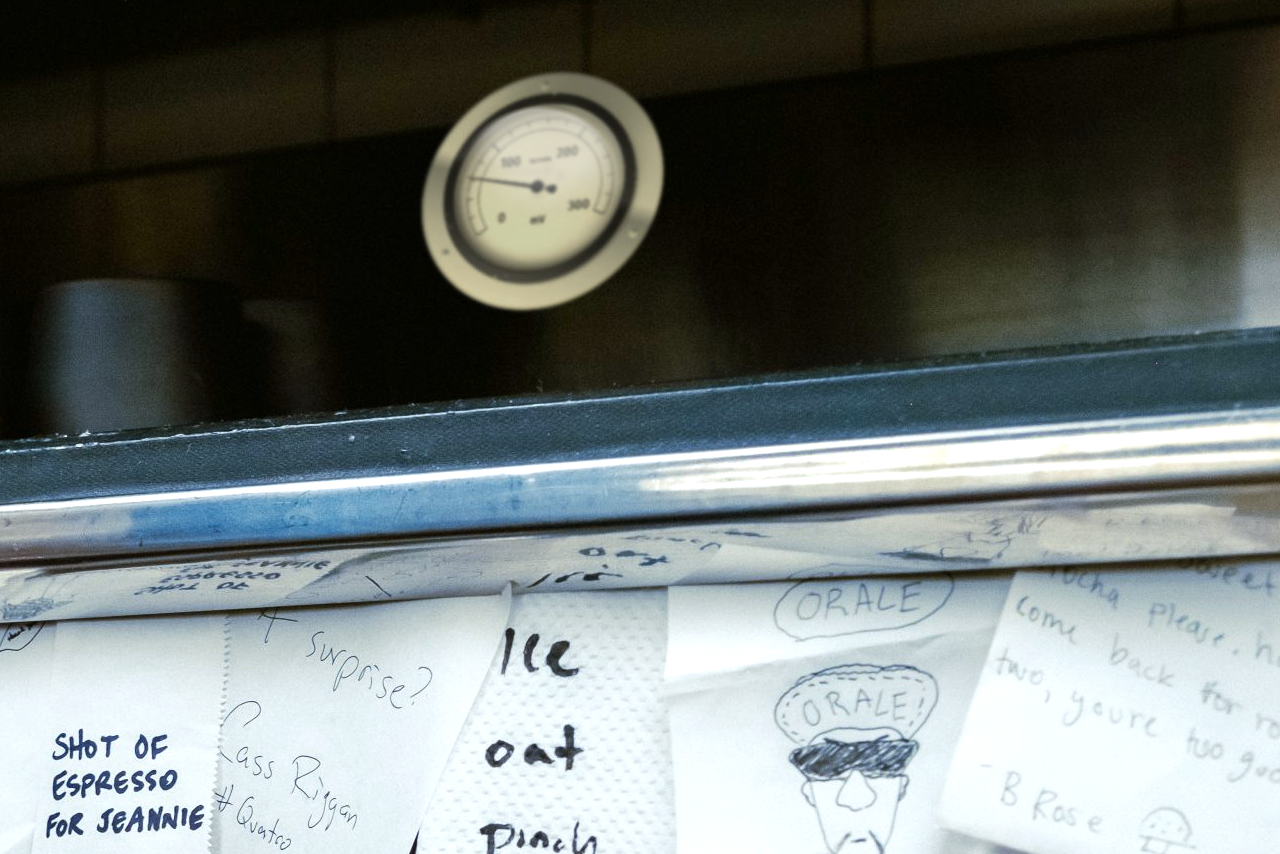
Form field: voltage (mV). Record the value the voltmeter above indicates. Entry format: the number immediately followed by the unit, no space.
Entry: 60mV
